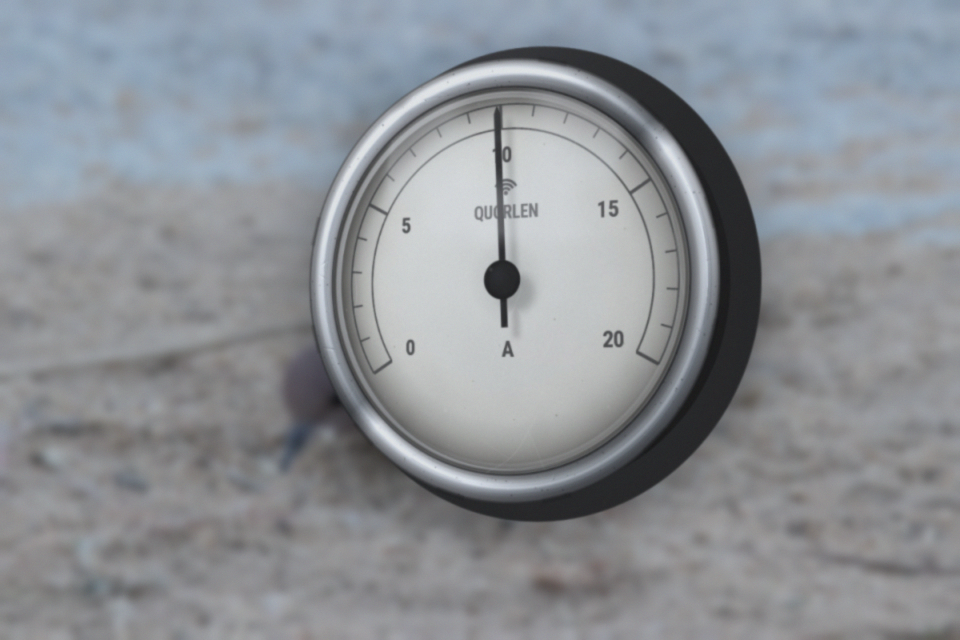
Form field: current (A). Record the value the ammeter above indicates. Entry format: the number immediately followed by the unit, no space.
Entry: 10A
